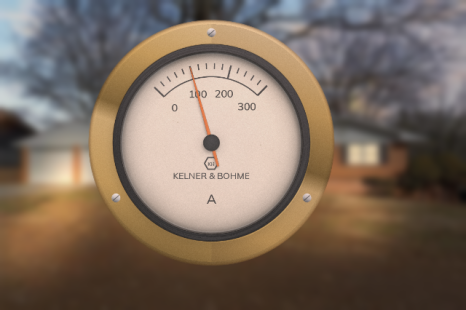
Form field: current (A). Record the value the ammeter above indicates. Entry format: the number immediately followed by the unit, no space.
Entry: 100A
